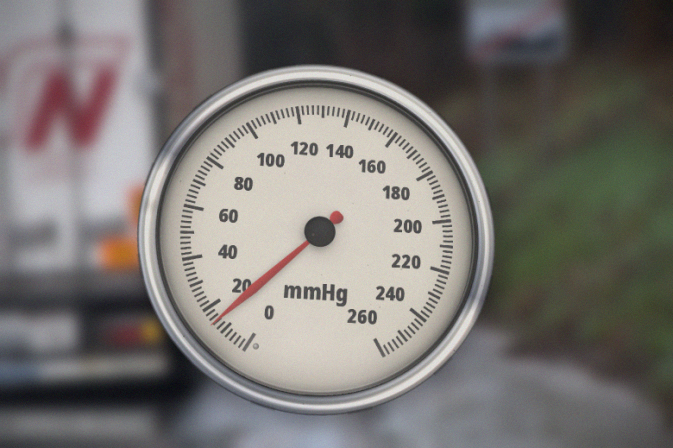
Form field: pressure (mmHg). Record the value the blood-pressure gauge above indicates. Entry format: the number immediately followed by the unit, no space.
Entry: 14mmHg
